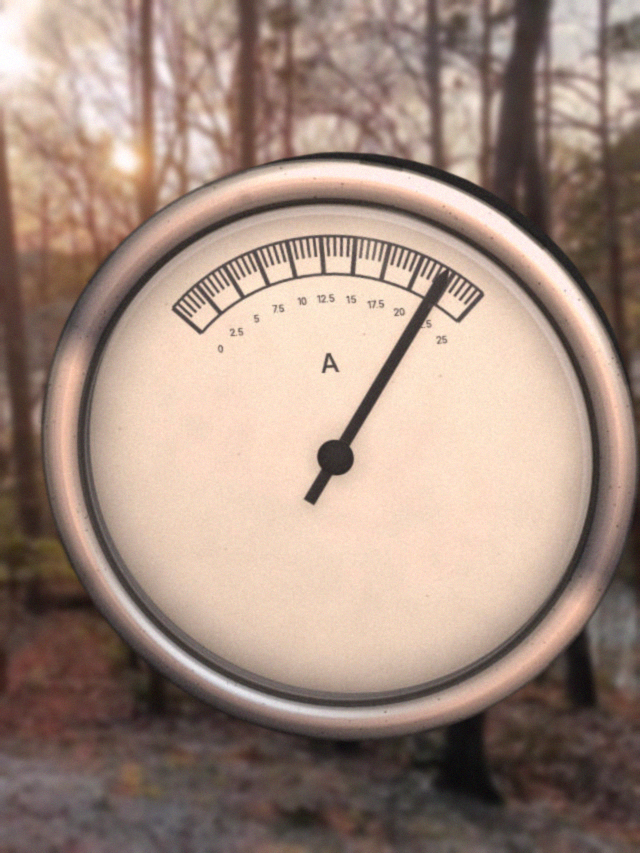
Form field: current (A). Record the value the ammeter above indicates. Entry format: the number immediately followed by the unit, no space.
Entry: 22A
